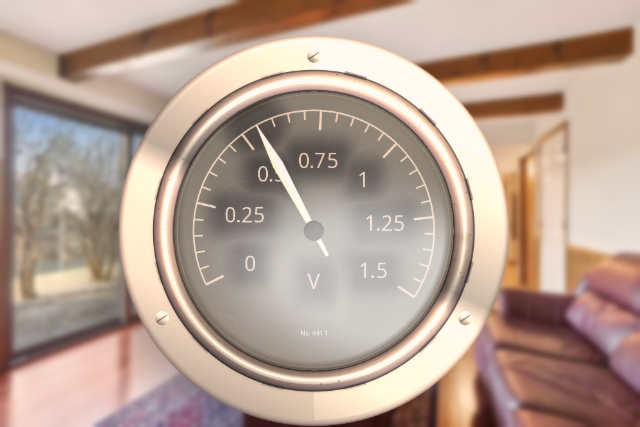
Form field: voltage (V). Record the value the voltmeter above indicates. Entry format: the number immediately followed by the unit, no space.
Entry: 0.55V
